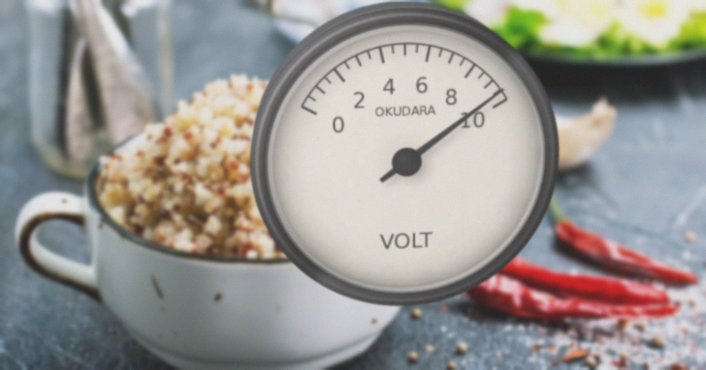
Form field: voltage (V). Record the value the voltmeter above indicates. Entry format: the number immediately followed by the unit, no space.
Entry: 9.5V
